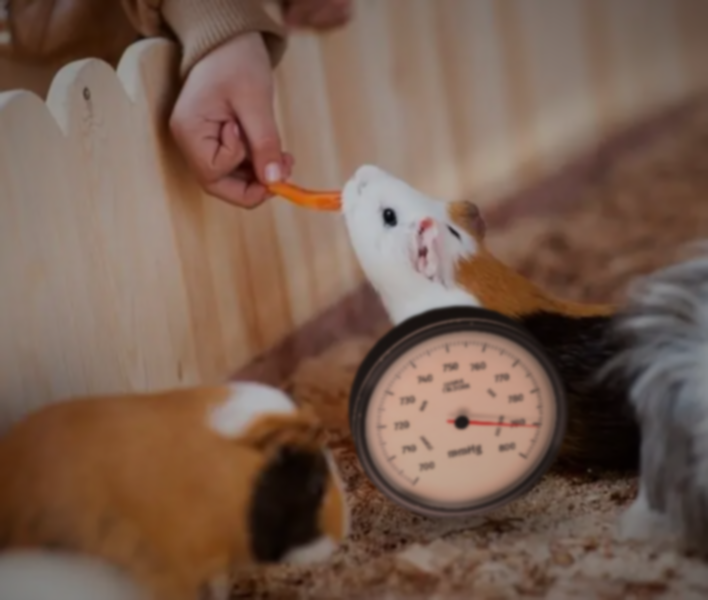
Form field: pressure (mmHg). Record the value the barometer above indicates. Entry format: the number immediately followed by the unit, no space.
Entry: 790mmHg
